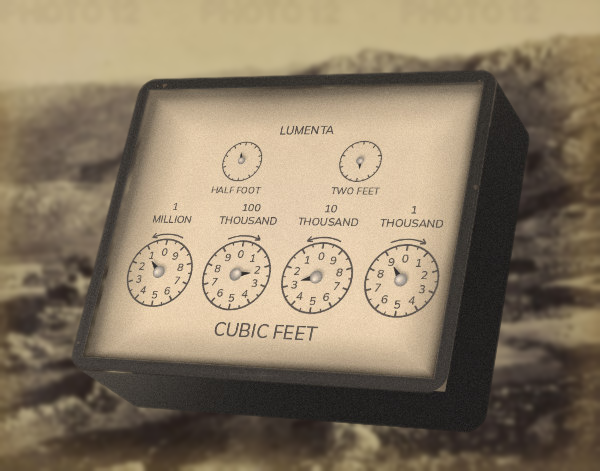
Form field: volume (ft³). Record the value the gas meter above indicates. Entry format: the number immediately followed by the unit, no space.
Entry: 122900ft³
